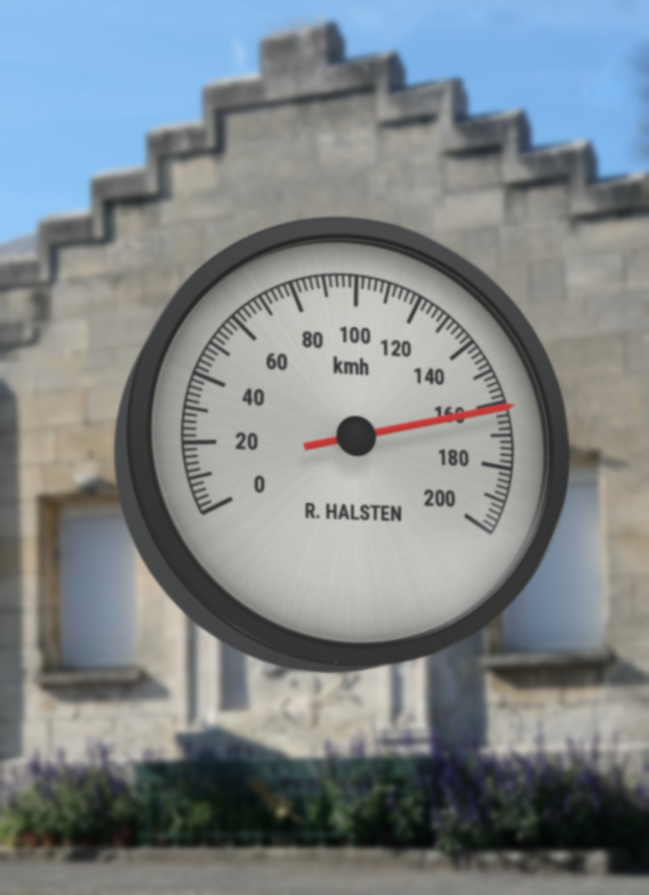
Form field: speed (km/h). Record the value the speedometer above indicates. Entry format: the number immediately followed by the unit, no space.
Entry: 162km/h
